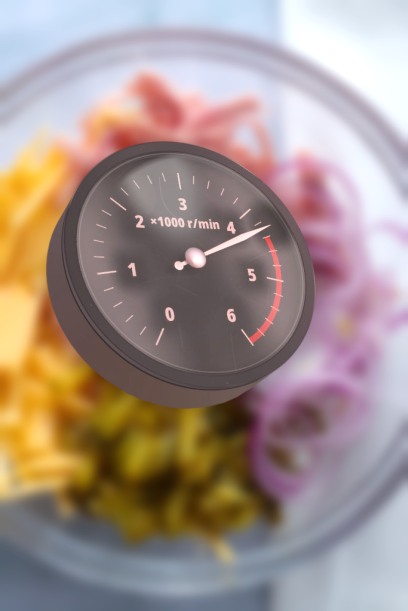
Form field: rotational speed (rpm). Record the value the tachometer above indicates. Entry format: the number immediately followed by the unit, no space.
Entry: 4300rpm
